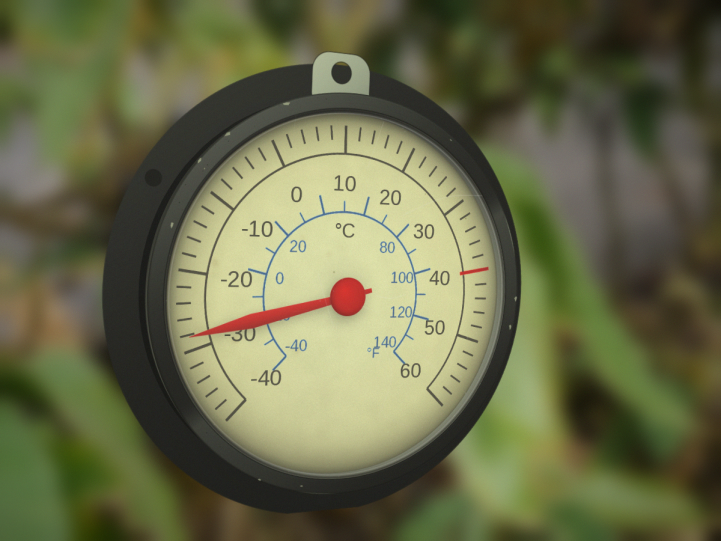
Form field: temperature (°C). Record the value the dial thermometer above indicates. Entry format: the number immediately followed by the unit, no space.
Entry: -28°C
